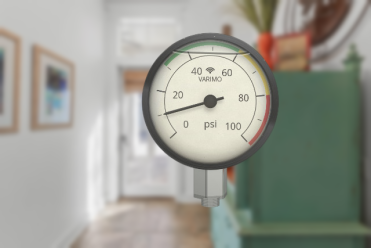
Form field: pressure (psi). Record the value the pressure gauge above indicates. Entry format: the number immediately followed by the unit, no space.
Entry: 10psi
